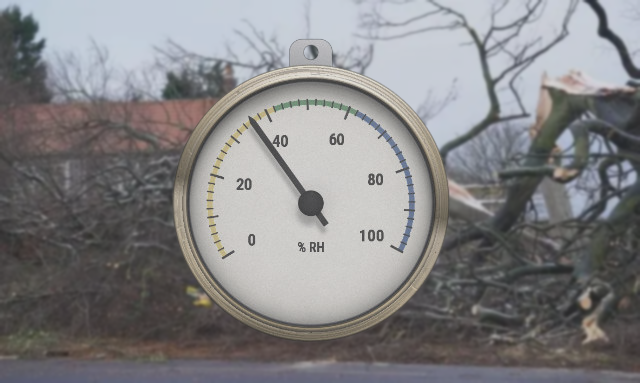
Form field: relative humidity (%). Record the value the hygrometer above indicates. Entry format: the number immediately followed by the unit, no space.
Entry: 36%
